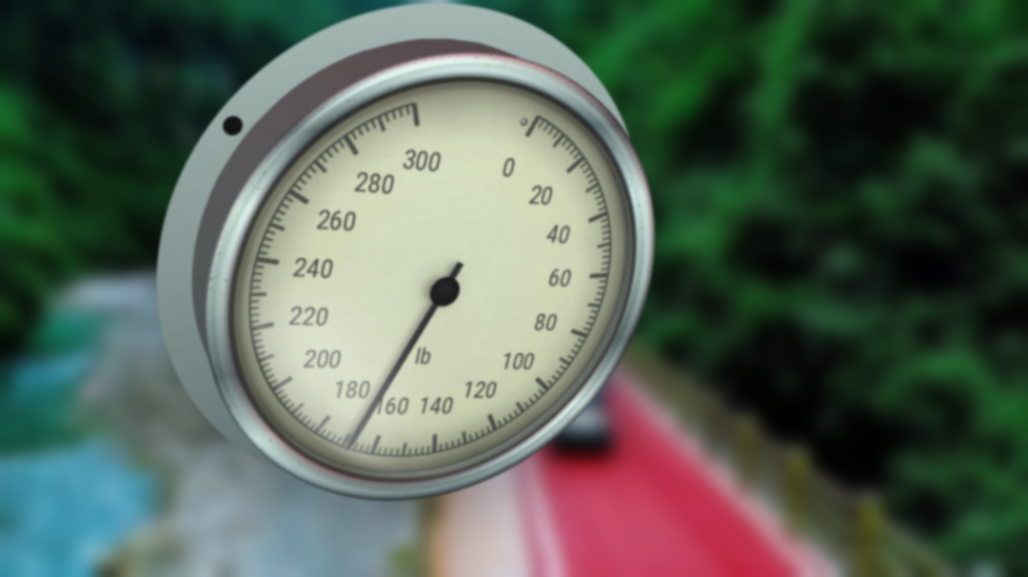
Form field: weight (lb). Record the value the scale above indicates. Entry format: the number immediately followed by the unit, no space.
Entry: 170lb
